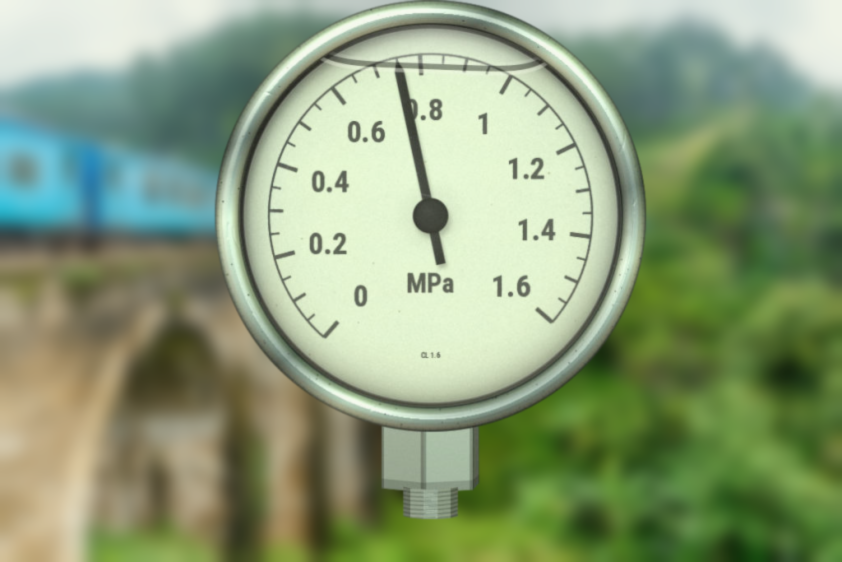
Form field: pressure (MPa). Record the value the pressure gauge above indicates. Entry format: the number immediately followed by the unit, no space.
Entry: 0.75MPa
